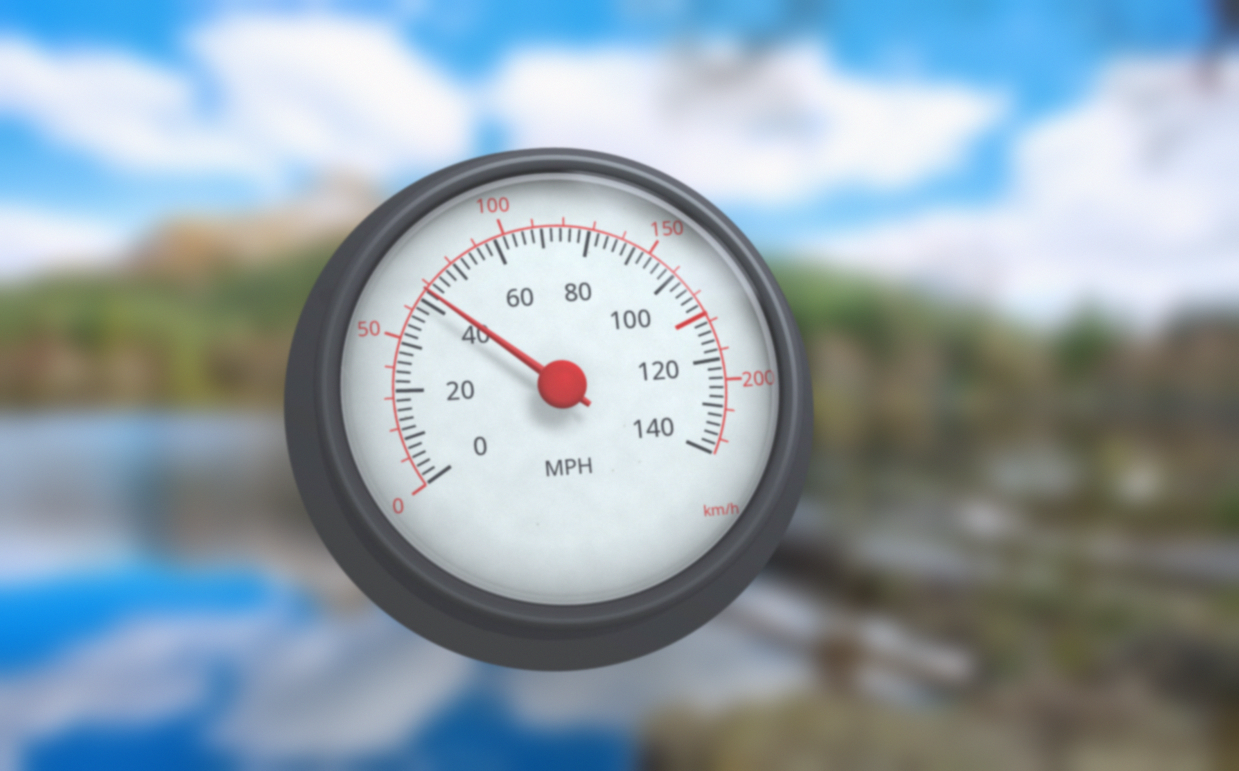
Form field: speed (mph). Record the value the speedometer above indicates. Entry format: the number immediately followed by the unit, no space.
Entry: 42mph
